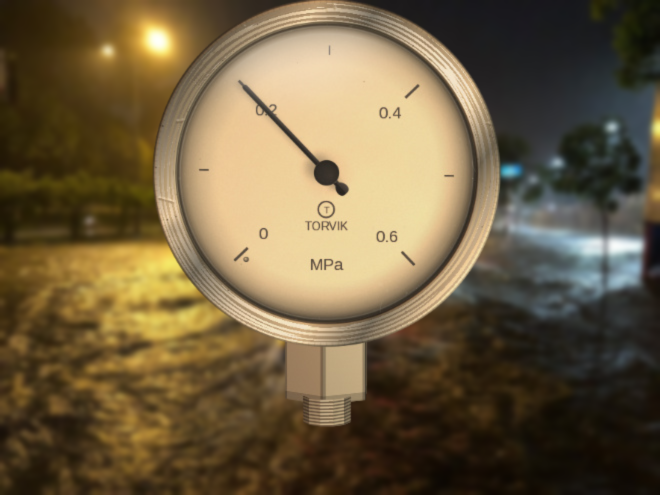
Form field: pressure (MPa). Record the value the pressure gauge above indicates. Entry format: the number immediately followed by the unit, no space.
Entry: 0.2MPa
